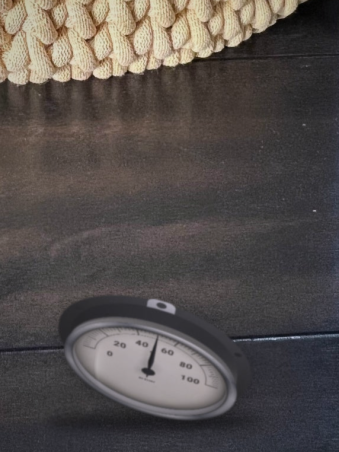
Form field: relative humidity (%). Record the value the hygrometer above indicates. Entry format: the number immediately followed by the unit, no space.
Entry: 50%
